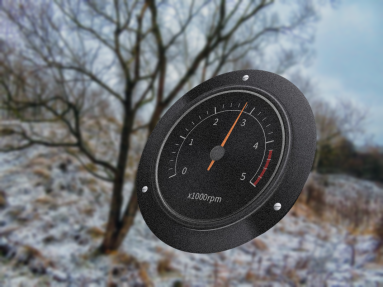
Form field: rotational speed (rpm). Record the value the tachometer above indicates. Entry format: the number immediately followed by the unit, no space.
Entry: 2800rpm
